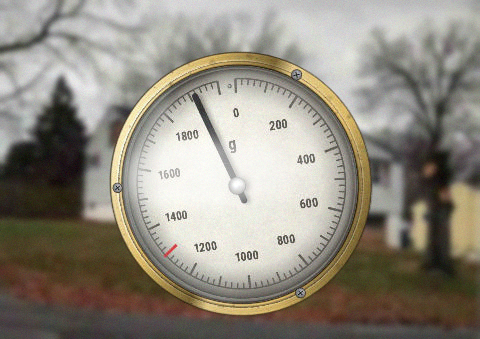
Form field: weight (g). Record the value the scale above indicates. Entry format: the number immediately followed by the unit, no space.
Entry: 1920g
